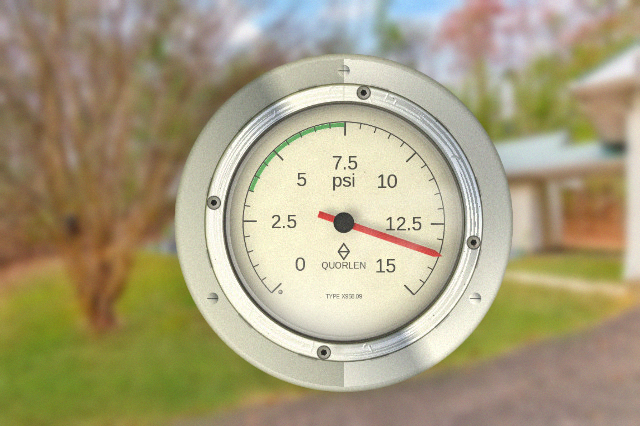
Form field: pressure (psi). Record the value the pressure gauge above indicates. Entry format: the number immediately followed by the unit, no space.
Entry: 13.5psi
